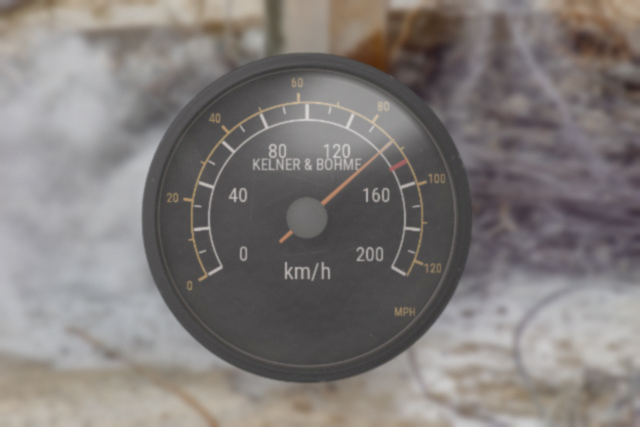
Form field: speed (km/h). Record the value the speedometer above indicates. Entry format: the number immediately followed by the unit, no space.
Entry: 140km/h
